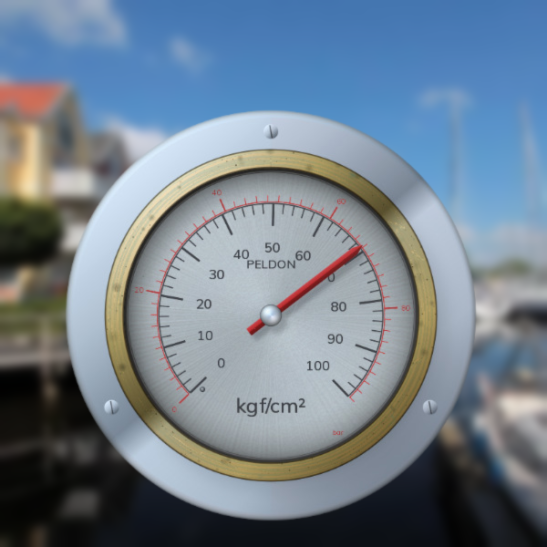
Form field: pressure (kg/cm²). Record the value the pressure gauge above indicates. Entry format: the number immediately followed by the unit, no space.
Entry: 69kg/cm²
